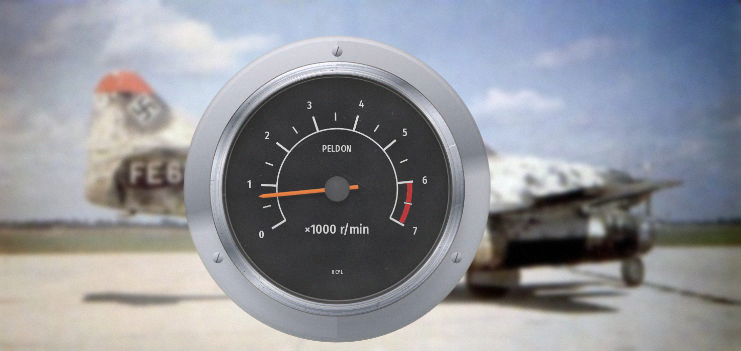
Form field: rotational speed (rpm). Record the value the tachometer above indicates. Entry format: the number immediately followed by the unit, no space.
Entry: 750rpm
